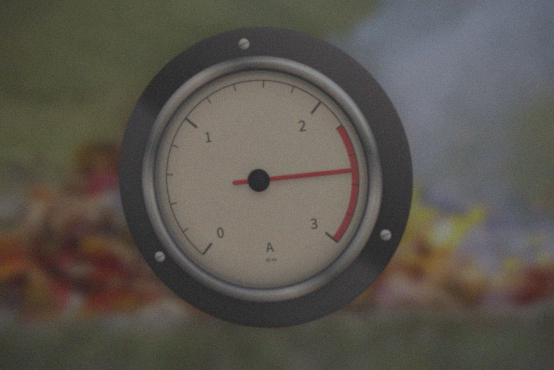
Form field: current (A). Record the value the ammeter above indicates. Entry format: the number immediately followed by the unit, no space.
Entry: 2.5A
